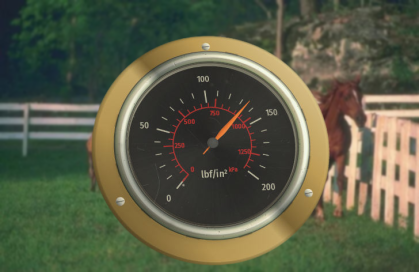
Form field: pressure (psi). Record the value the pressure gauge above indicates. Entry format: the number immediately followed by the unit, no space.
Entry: 135psi
